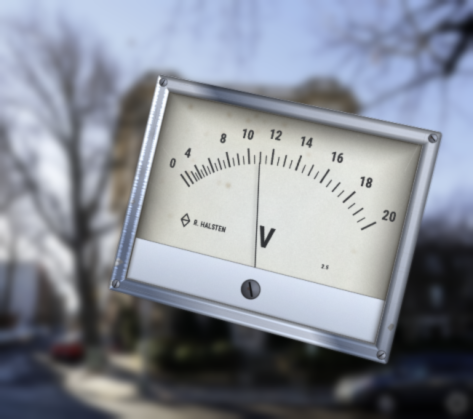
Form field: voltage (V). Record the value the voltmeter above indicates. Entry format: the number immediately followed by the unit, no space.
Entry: 11V
